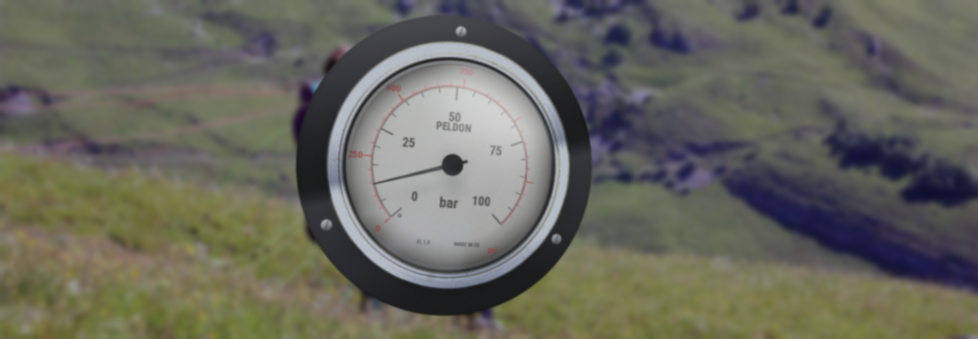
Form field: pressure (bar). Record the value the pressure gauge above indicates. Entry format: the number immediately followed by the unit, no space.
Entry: 10bar
